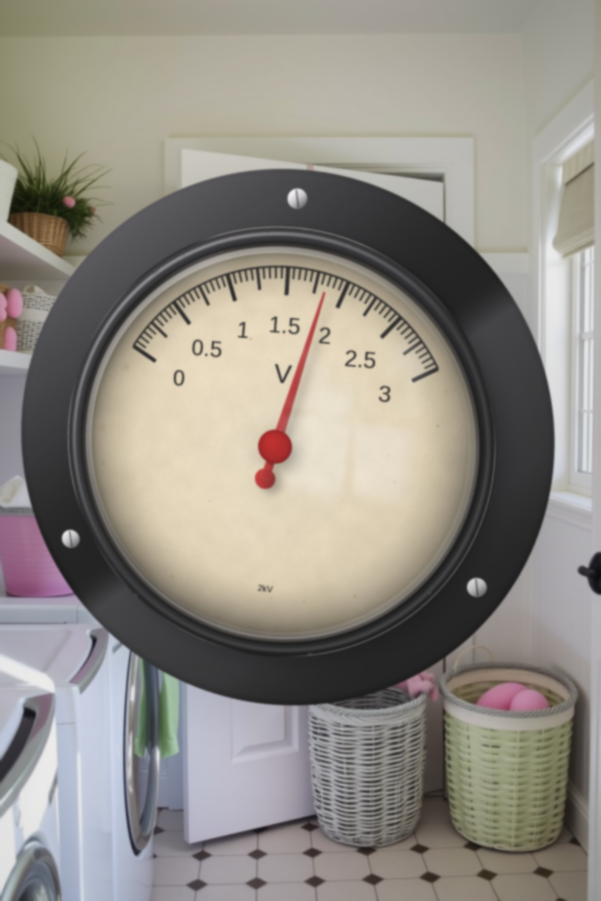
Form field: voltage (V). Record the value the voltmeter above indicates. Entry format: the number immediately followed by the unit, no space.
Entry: 1.85V
